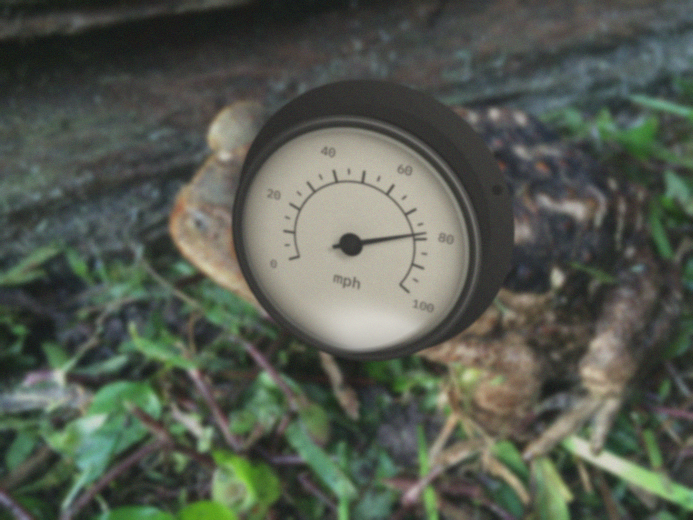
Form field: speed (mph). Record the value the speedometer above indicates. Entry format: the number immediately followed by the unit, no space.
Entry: 77.5mph
